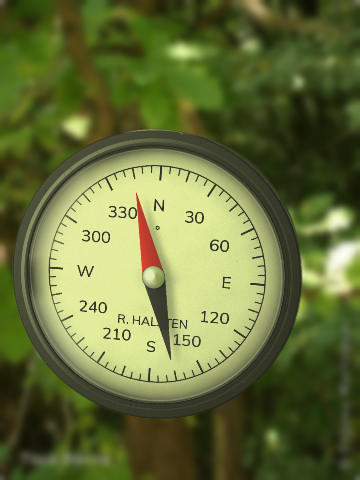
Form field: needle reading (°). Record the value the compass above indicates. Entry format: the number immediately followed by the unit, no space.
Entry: 345°
